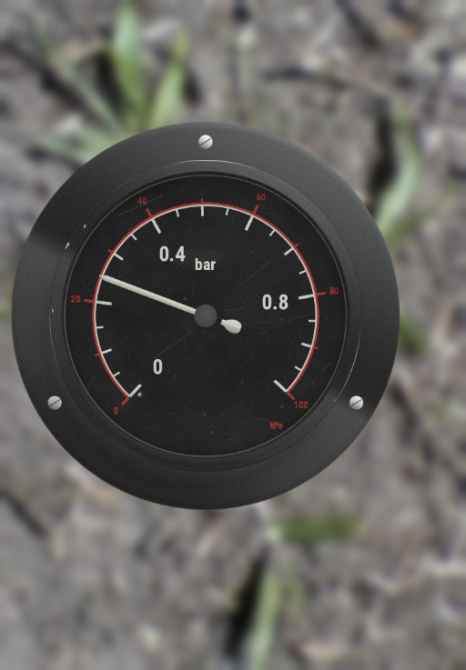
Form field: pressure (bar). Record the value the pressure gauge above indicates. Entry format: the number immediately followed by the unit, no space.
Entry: 0.25bar
